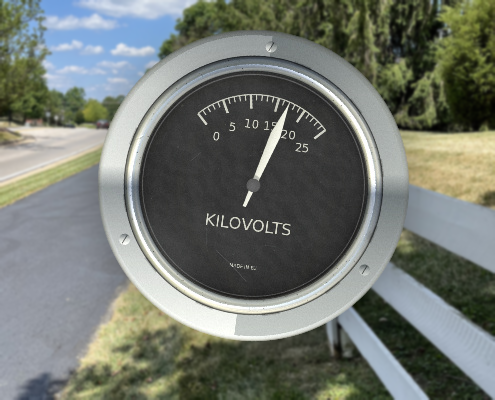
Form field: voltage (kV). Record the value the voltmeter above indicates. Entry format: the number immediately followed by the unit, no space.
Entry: 17kV
